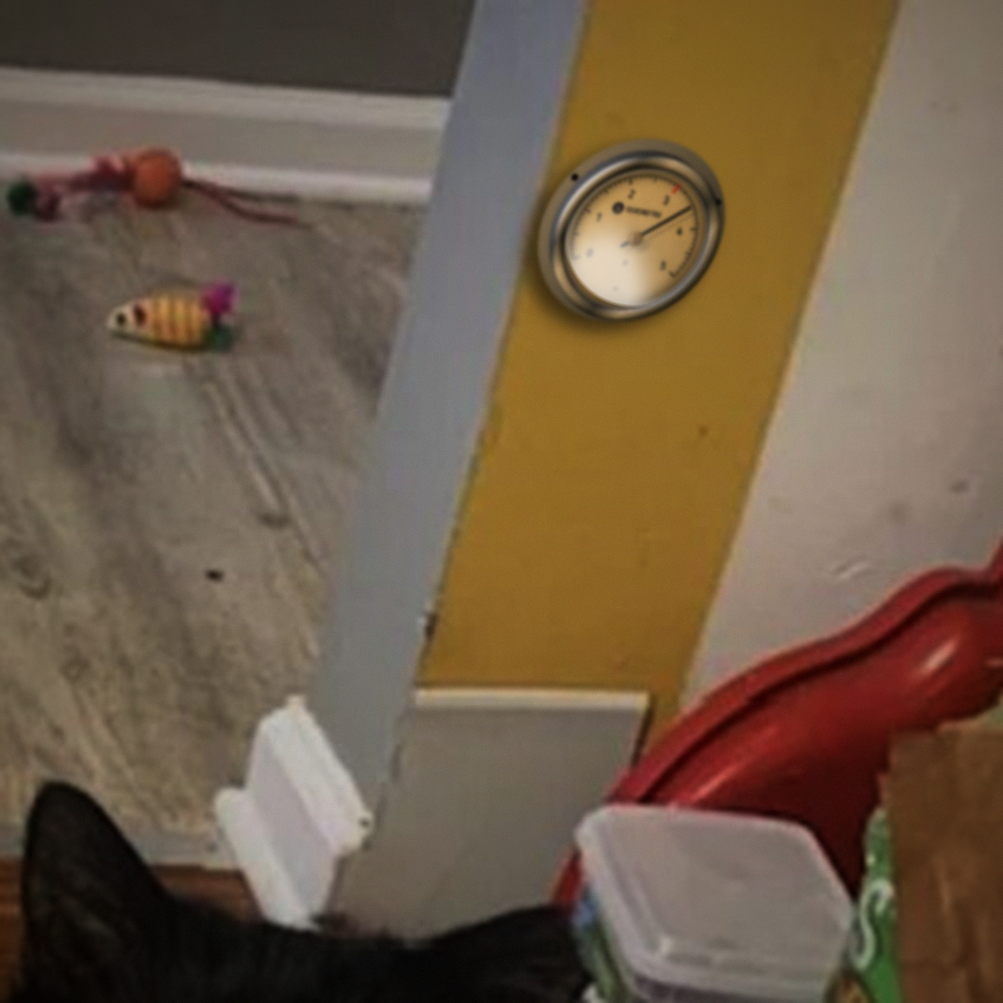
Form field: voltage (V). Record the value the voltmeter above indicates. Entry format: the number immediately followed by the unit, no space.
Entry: 3.5V
